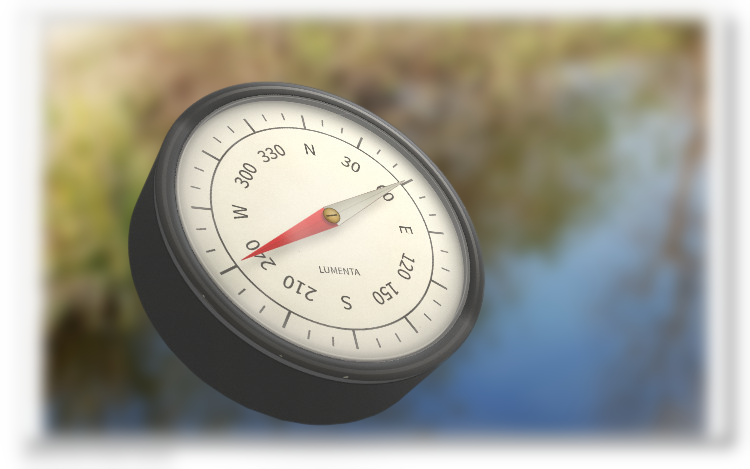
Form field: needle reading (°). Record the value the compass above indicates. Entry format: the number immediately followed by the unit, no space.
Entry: 240°
